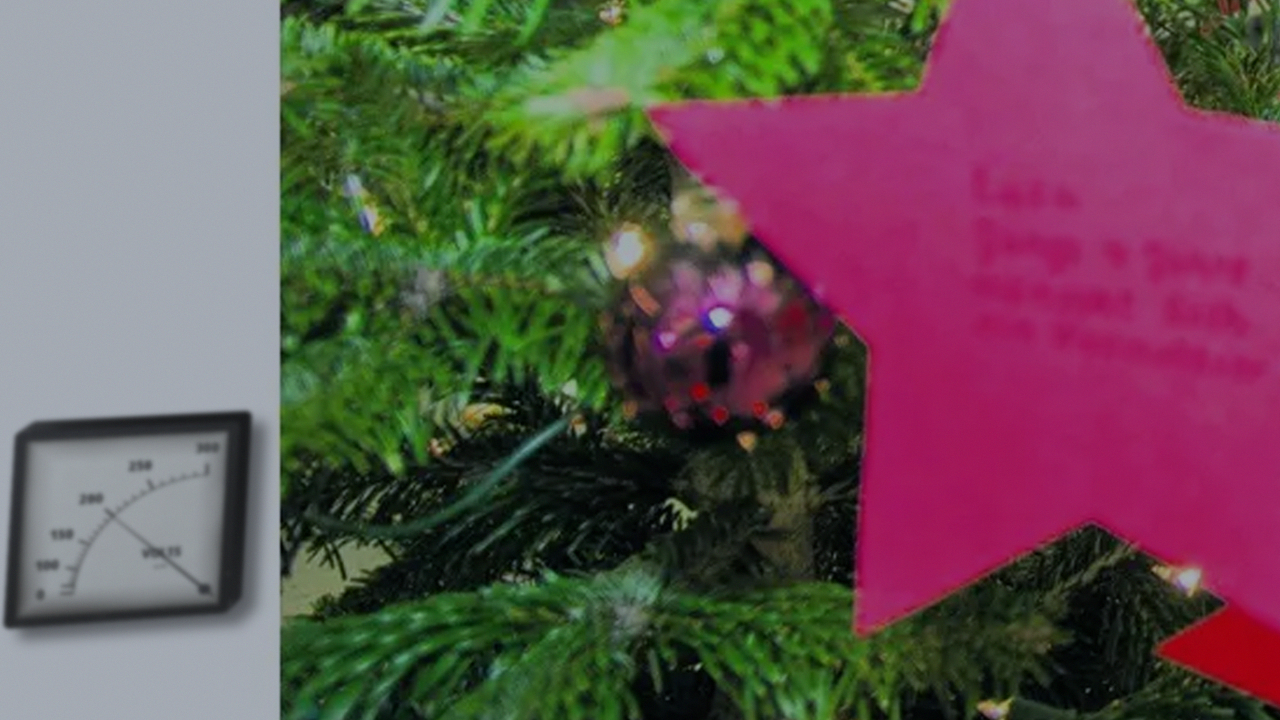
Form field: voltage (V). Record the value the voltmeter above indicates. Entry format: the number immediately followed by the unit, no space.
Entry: 200V
